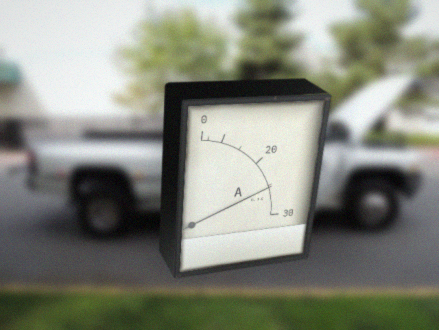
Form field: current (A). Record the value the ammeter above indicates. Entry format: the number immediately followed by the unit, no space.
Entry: 25A
